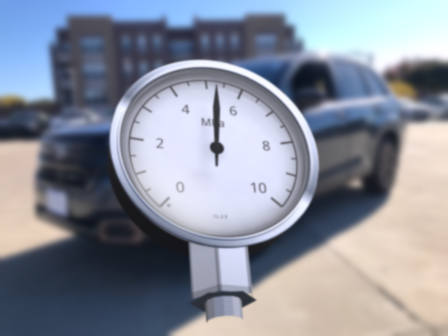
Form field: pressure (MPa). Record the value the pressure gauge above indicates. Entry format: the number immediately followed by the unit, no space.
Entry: 5.25MPa
